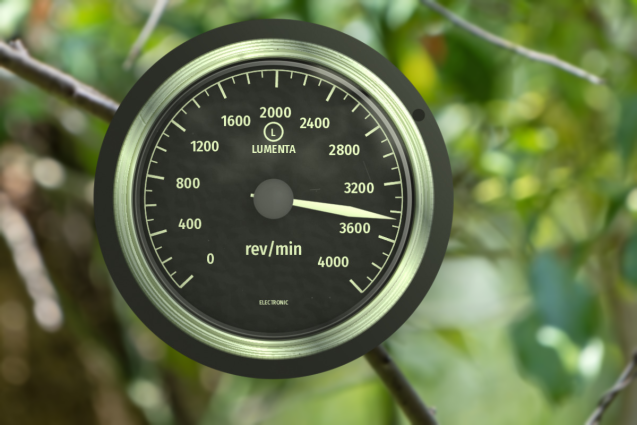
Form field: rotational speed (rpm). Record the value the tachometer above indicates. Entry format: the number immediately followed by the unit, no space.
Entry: 3450rpm
